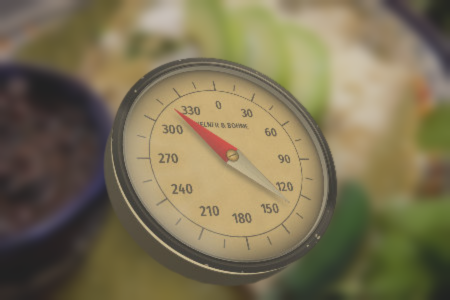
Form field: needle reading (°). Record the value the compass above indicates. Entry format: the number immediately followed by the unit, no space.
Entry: 315°
